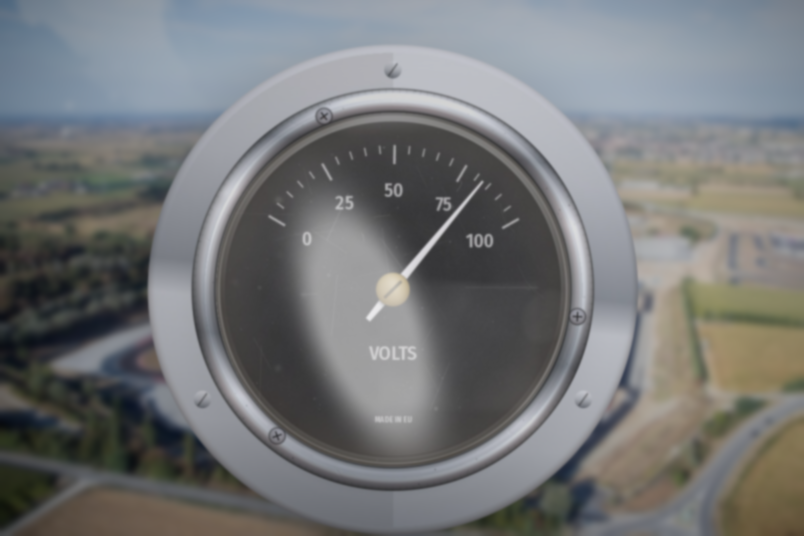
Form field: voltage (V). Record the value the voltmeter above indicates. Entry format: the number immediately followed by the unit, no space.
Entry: 82.5V
